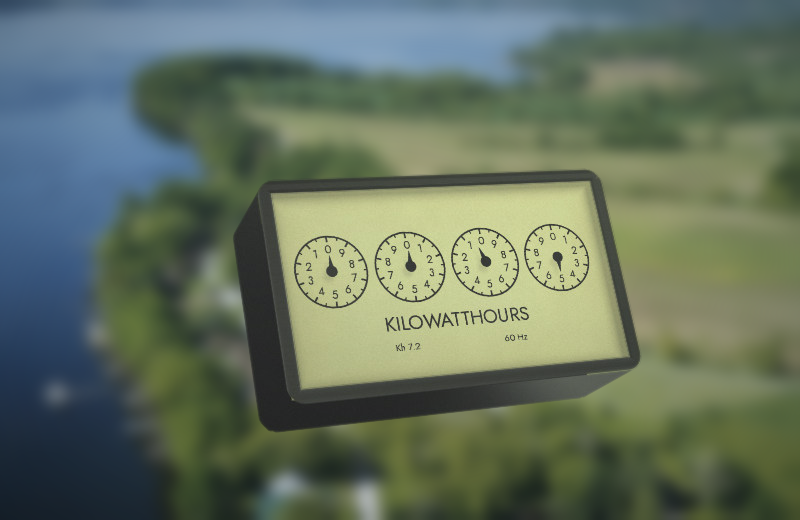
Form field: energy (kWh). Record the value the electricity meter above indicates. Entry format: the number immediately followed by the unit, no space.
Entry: 5kWh
